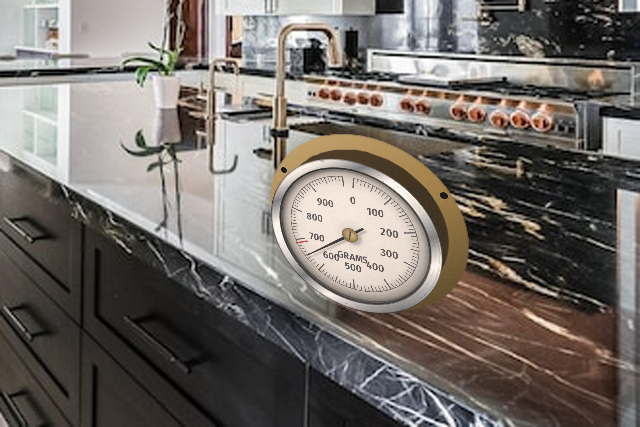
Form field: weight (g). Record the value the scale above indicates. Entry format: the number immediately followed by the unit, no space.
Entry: 650g
